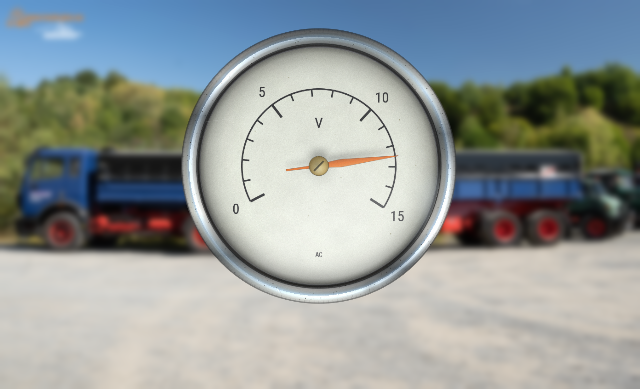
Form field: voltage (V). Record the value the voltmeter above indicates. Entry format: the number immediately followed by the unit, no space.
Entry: 12.5V
